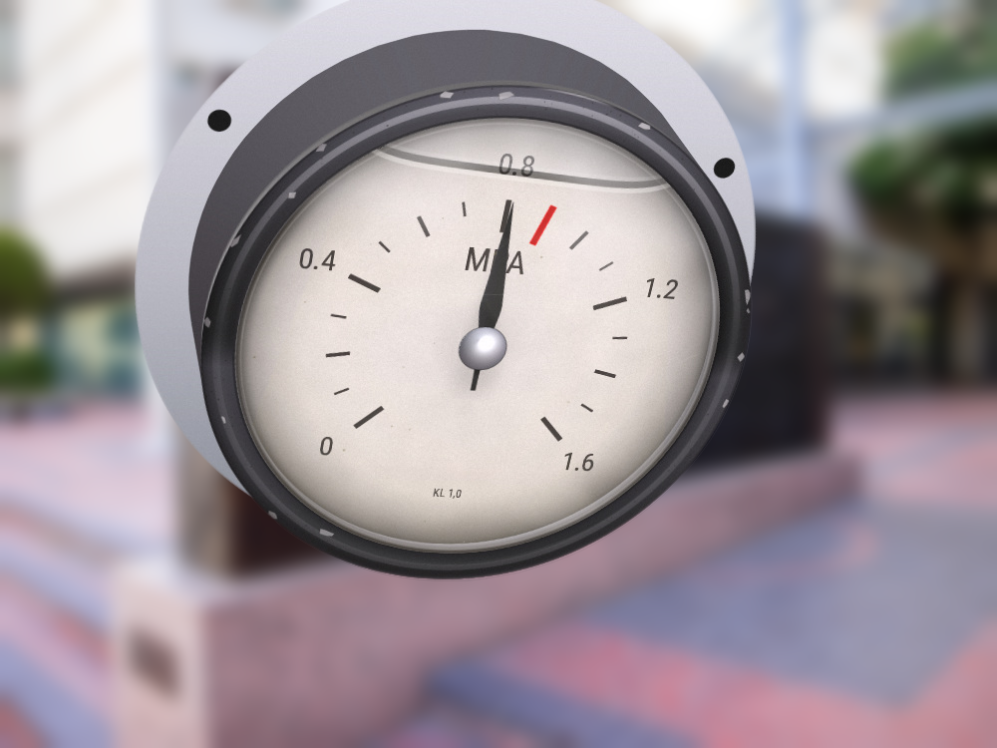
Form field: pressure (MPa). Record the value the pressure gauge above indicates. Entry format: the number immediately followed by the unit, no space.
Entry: 0.8MPa
